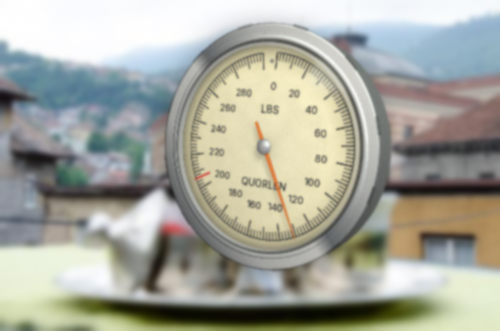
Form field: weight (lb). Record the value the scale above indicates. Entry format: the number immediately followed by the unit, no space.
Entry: 130lb
